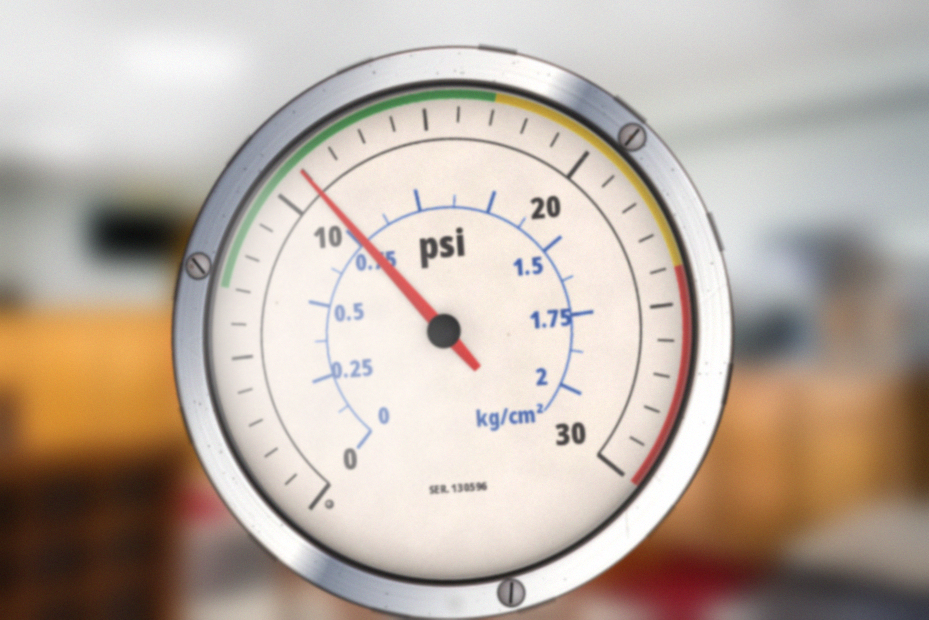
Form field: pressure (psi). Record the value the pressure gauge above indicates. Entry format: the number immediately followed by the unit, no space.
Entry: 11psi
